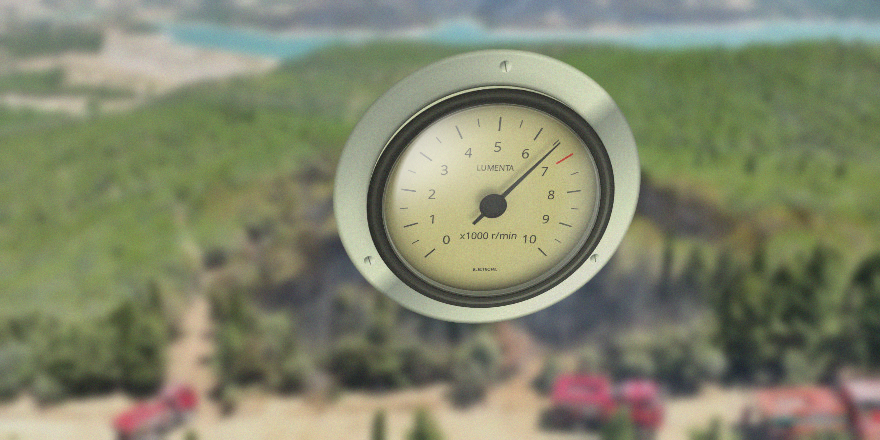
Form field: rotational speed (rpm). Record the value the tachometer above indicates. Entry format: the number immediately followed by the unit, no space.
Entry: 6500rpm
